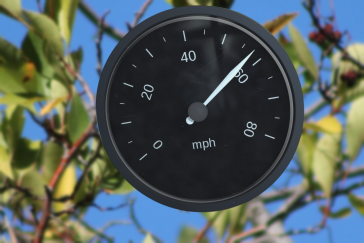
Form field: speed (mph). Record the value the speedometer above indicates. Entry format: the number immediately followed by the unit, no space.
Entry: 57.5mph
